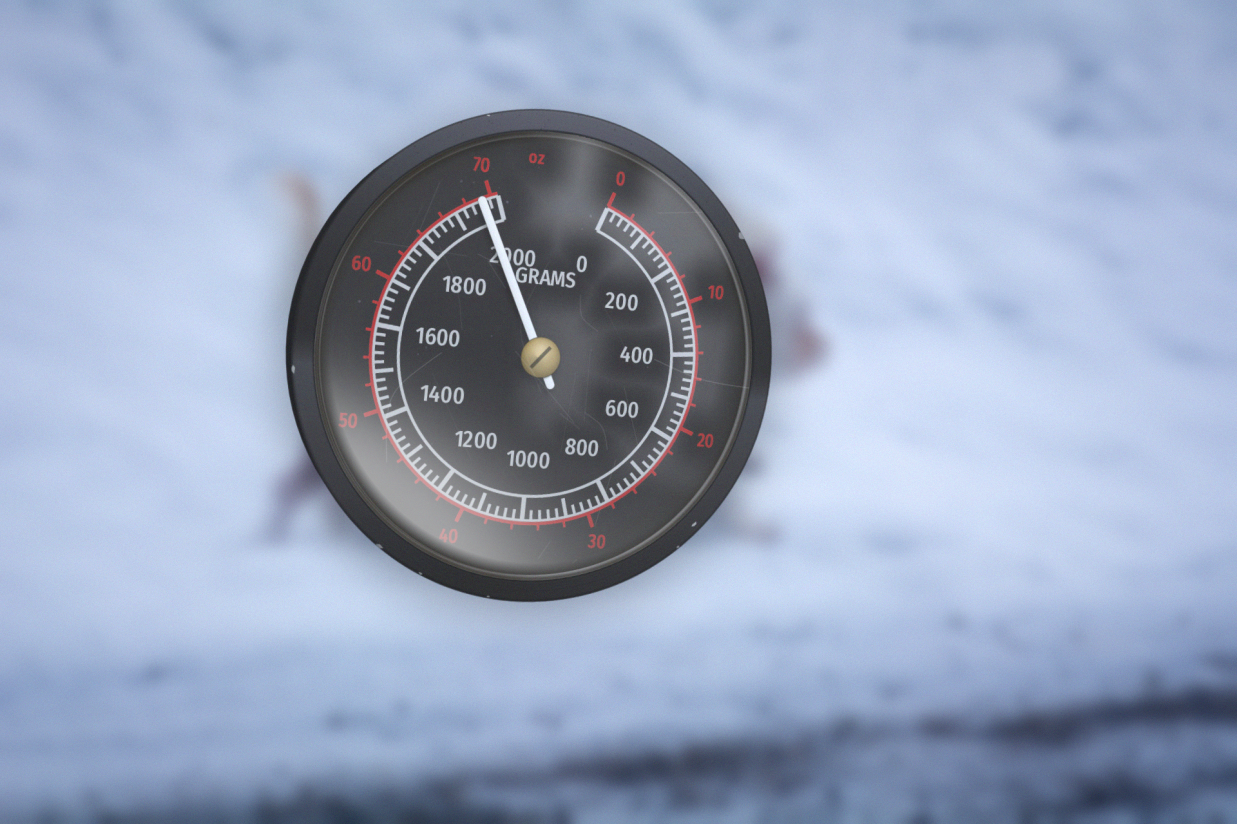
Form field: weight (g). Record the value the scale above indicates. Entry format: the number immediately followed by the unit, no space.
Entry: 1960g
